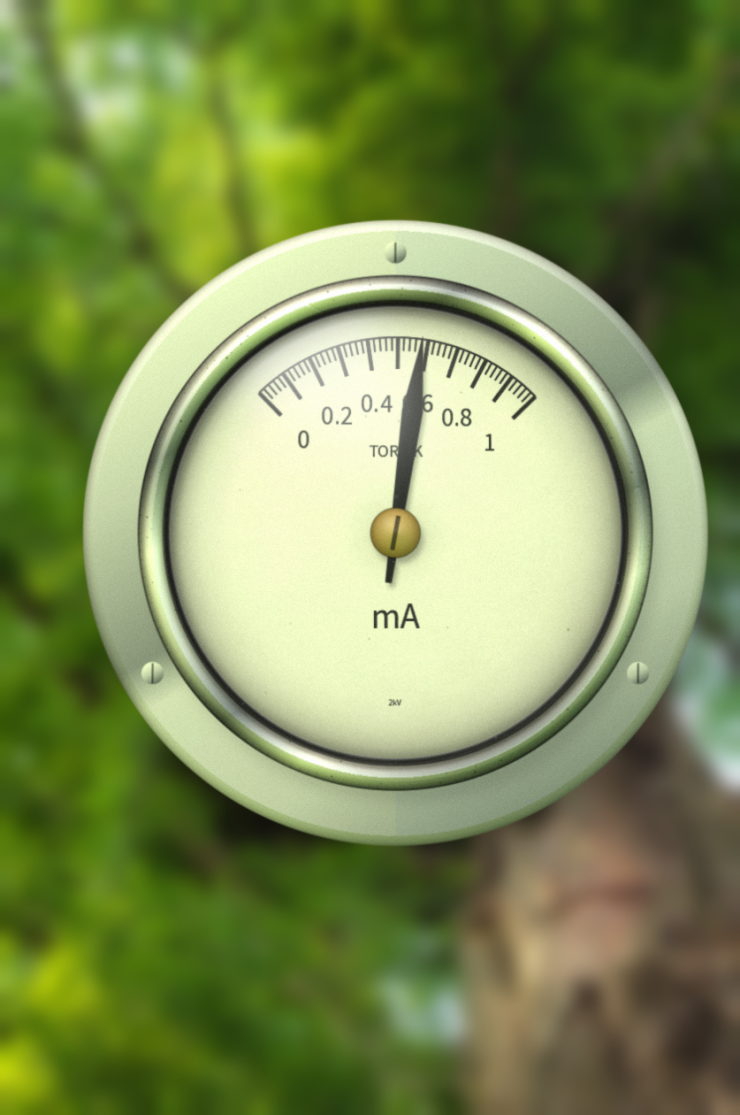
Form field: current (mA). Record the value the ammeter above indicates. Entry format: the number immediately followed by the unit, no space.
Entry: 0.58mA
